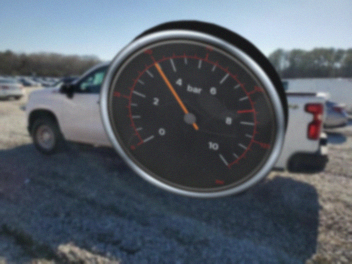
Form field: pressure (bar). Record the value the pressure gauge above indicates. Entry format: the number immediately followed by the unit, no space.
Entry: 3.5bar
